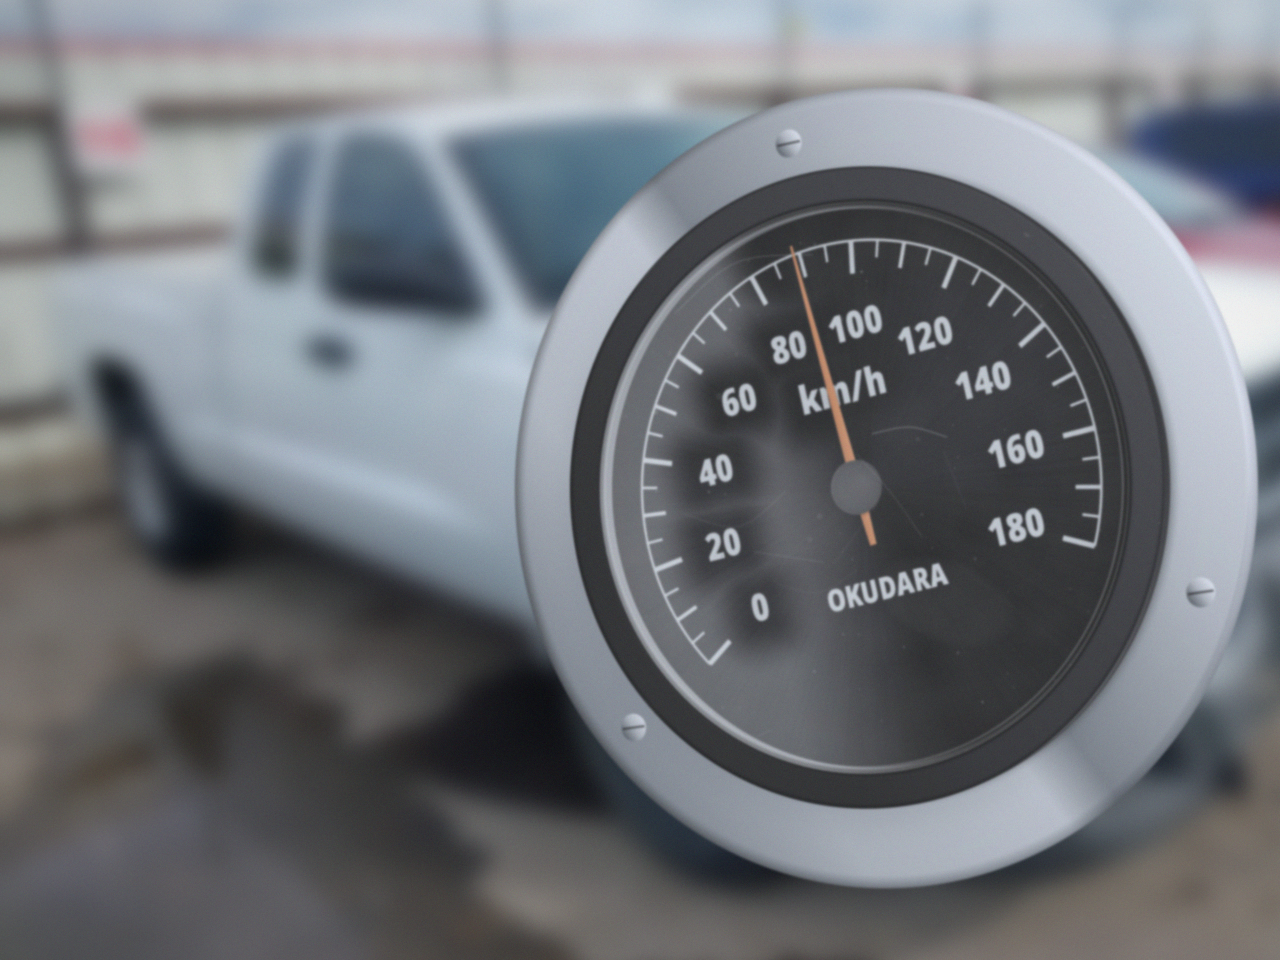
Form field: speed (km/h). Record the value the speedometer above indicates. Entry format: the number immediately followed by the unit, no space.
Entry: 90km/h
